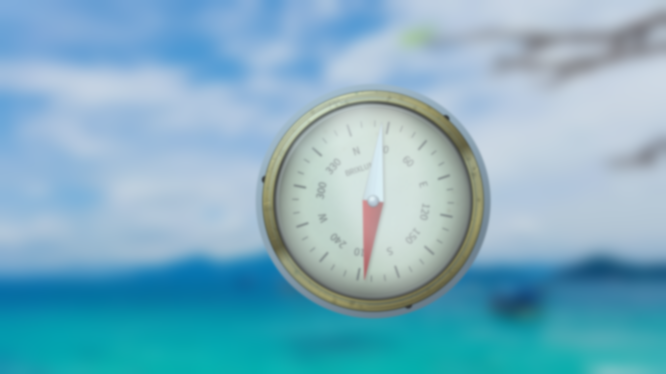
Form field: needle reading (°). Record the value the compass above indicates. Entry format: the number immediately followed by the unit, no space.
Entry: 205°
